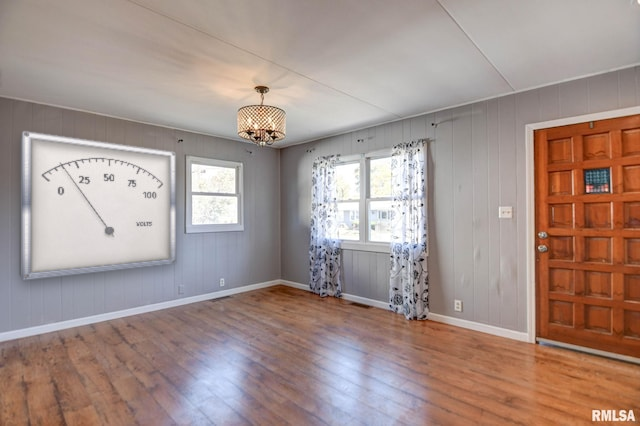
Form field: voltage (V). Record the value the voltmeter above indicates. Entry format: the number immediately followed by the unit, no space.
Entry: 15V
